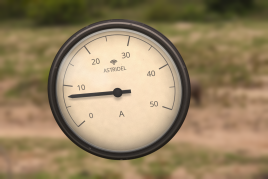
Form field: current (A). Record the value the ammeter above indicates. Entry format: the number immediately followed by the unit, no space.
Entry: 7.5A
